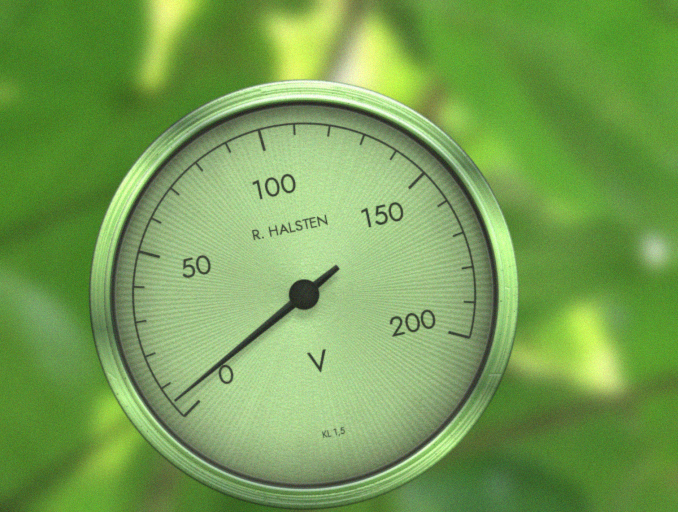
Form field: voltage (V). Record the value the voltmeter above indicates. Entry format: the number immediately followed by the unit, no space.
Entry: 5V
